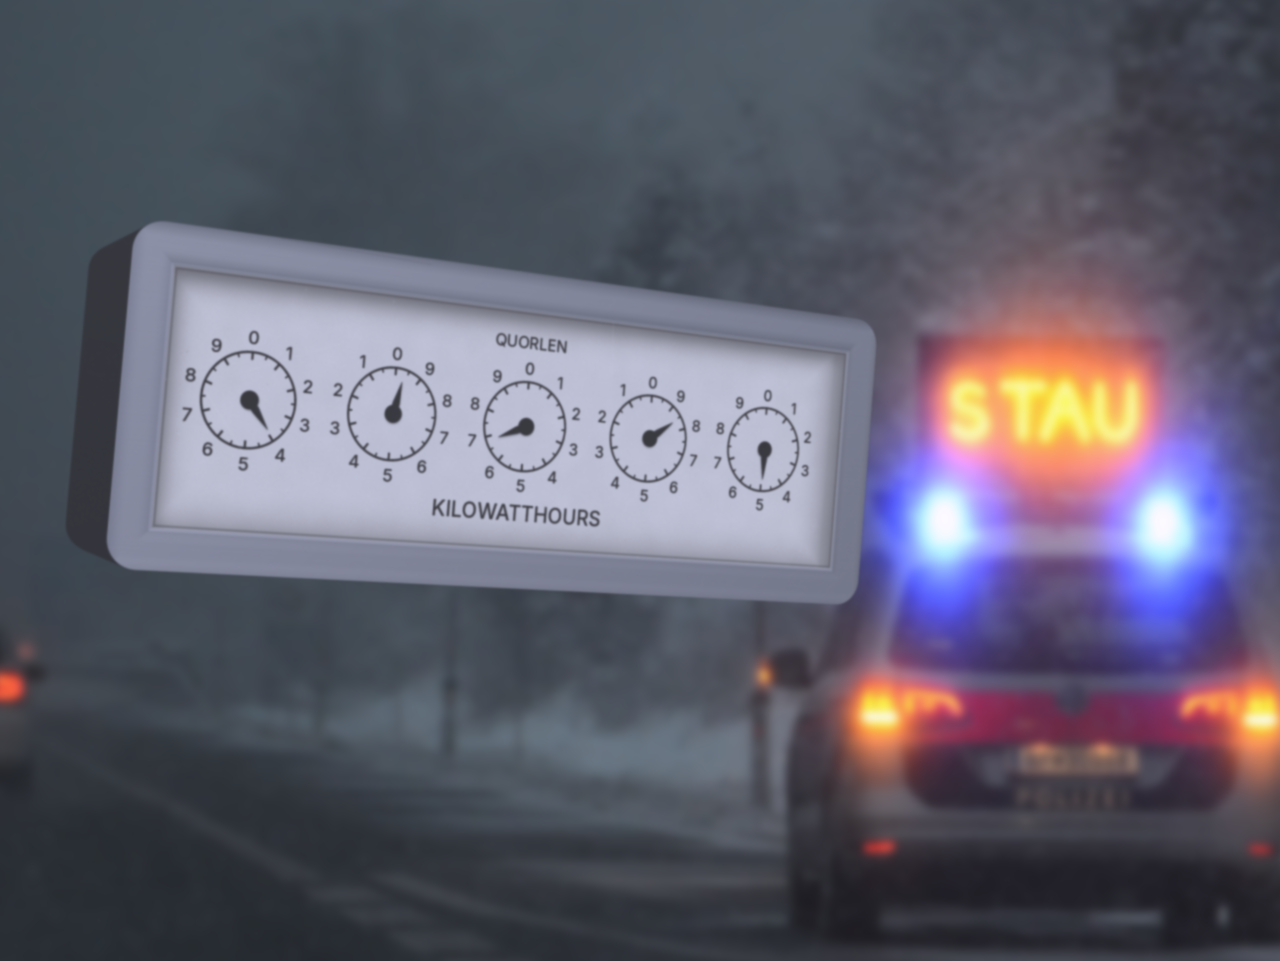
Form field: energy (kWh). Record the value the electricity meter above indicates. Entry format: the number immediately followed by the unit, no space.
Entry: 39685kWh
